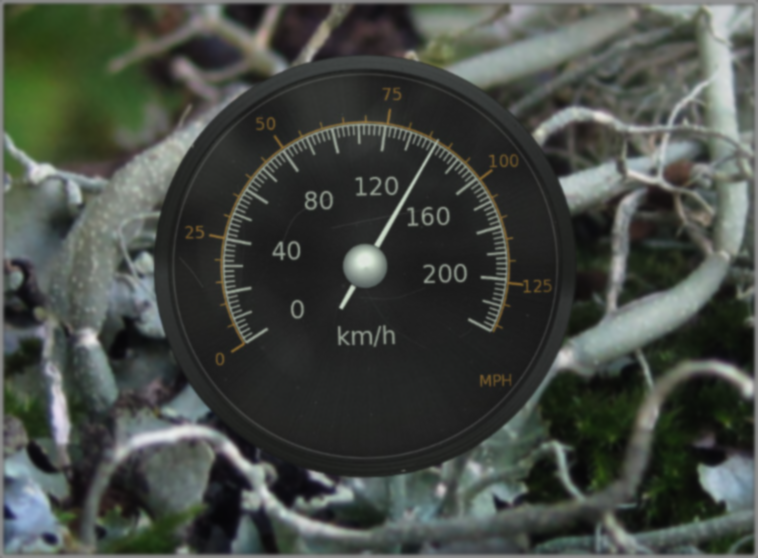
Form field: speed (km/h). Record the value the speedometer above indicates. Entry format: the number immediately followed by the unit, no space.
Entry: 140km/h
